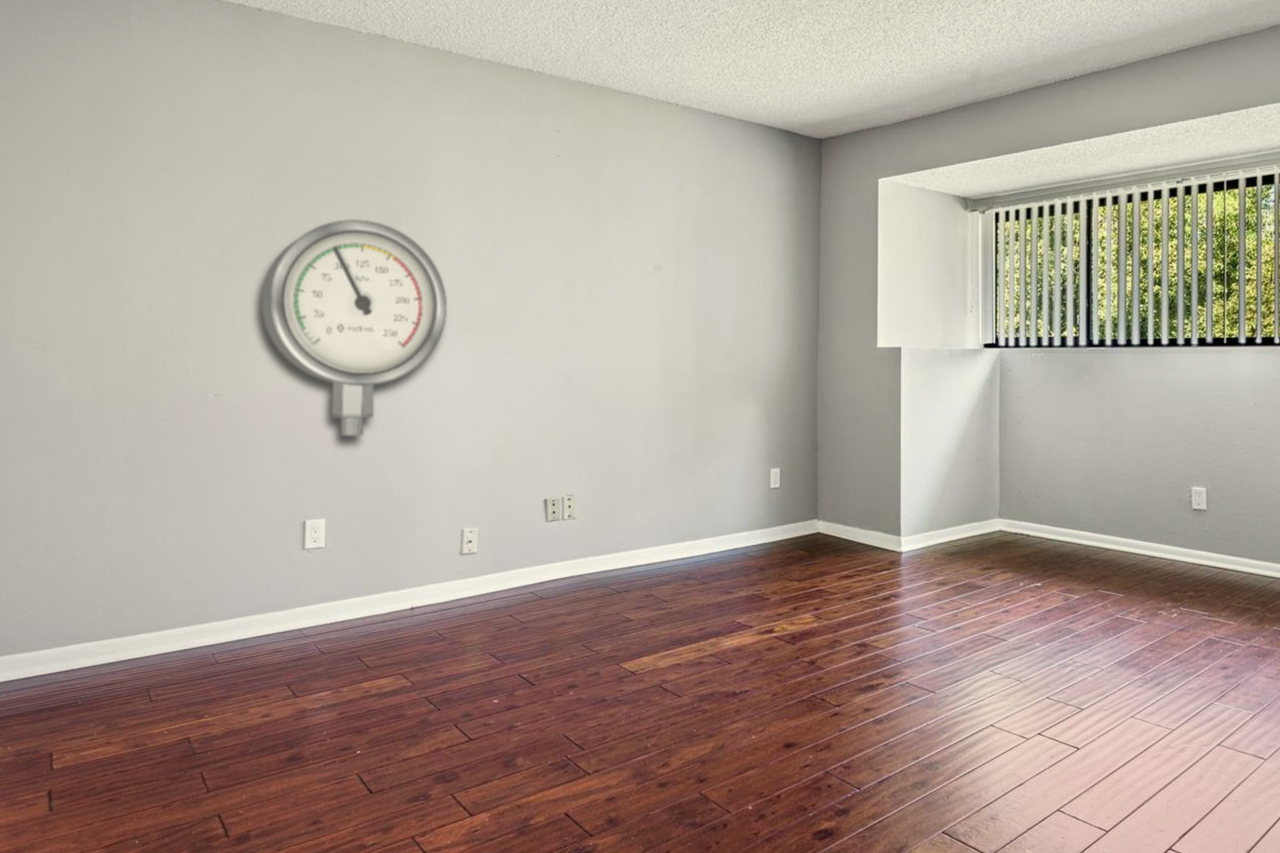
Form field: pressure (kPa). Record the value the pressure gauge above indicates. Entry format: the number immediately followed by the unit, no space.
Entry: 100kPa
